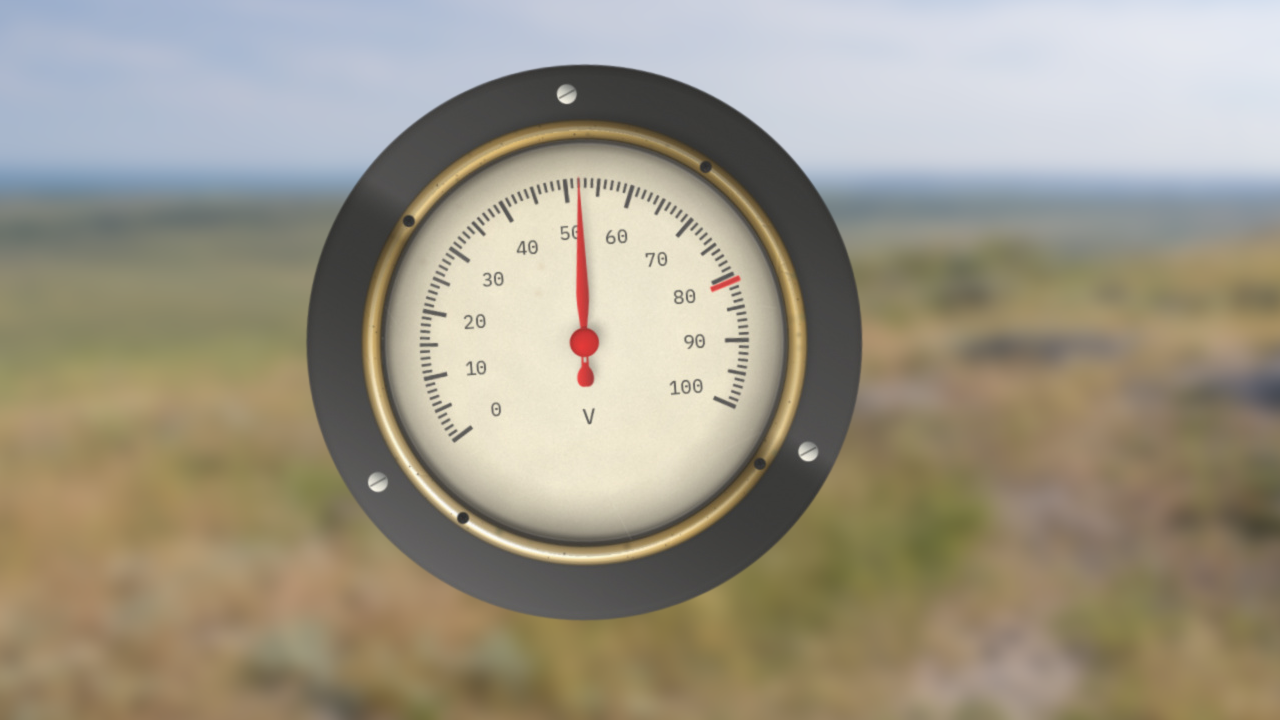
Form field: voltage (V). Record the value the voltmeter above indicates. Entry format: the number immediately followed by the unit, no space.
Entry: 52V
